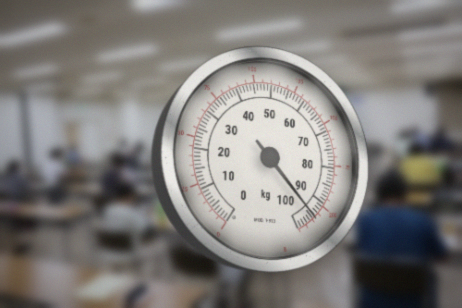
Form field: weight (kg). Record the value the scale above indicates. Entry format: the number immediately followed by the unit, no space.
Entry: 95kg
